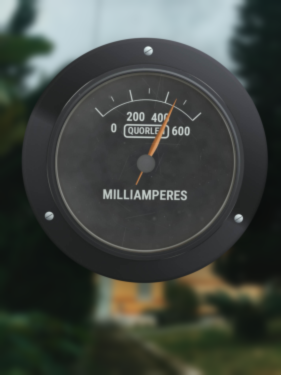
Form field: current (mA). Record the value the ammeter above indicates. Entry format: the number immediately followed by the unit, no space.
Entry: 450mA
